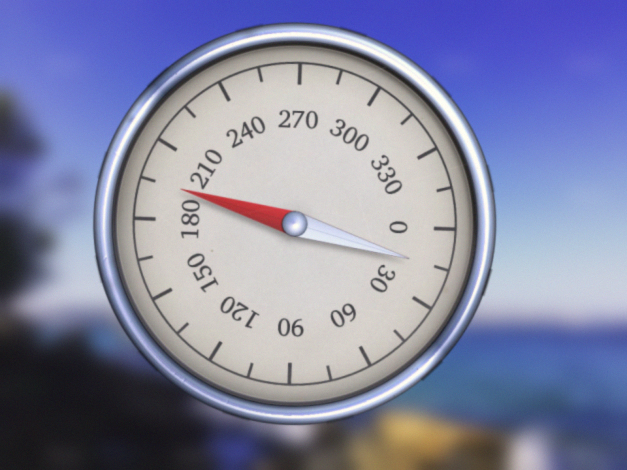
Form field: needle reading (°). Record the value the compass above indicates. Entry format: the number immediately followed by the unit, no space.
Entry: 195°
